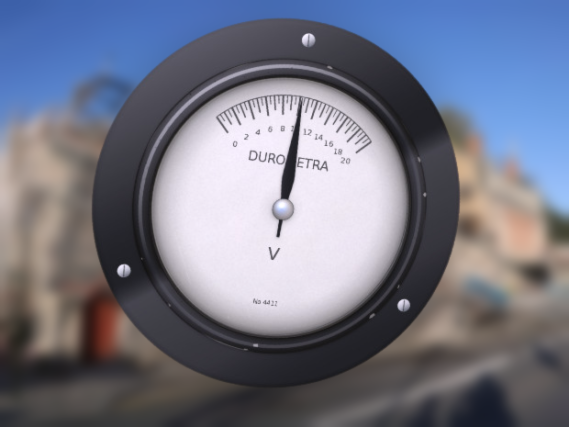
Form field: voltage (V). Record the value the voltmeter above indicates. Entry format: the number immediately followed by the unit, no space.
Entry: 10V
